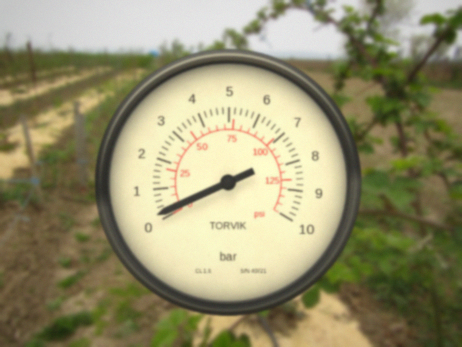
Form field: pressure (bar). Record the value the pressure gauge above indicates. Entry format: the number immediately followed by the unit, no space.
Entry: 0.2bar
